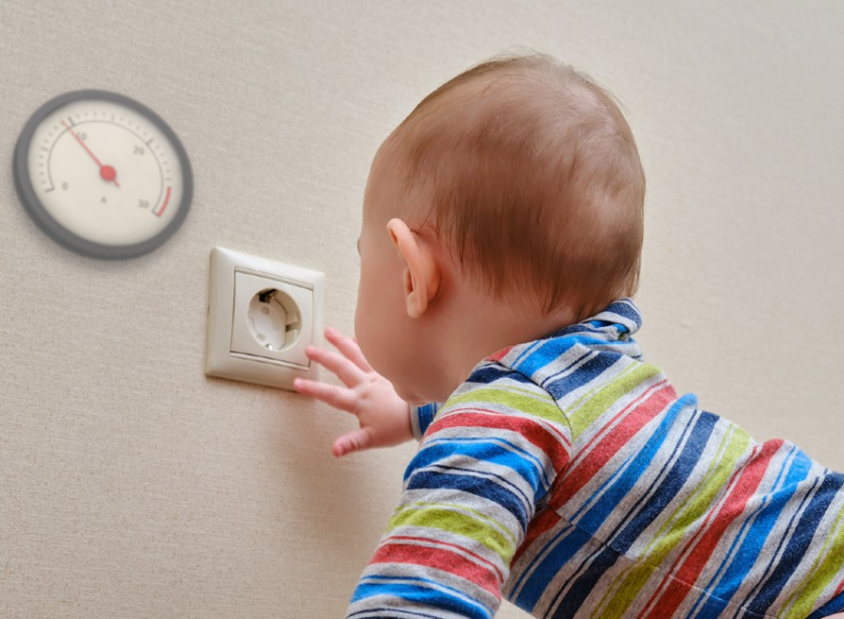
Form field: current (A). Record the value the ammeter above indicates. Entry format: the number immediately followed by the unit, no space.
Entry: 9A
